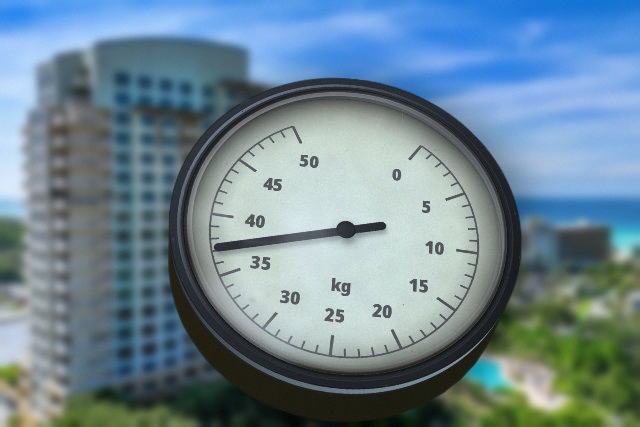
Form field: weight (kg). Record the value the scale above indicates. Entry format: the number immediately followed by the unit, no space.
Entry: 37kg
